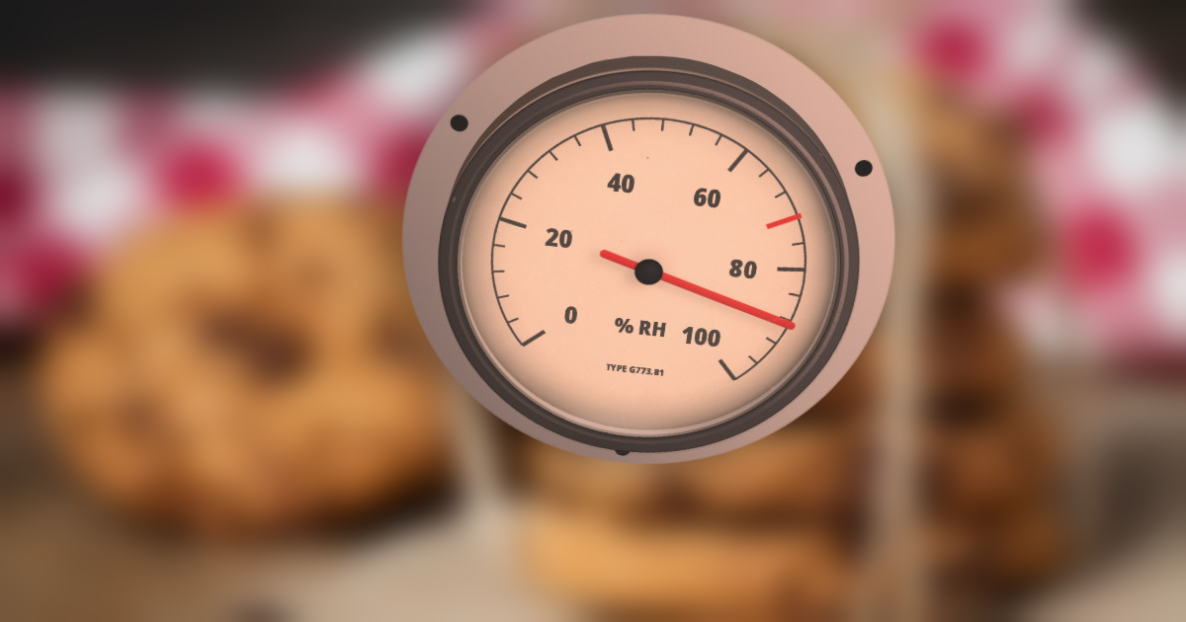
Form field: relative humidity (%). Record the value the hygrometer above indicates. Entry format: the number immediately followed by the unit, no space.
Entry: 88%
